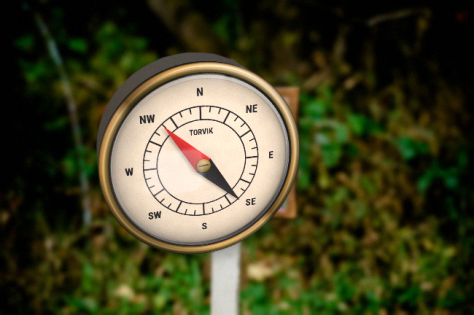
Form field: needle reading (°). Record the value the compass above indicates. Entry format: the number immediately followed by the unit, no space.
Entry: 320°
